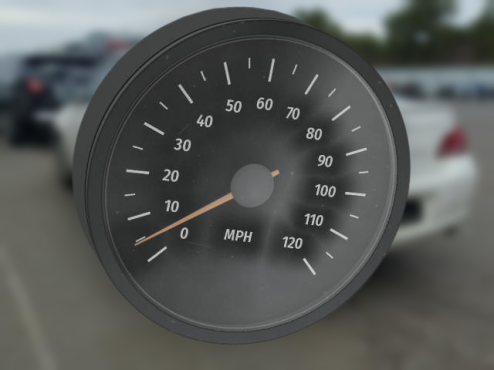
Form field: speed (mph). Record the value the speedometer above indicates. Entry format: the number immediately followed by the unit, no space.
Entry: 5mph
